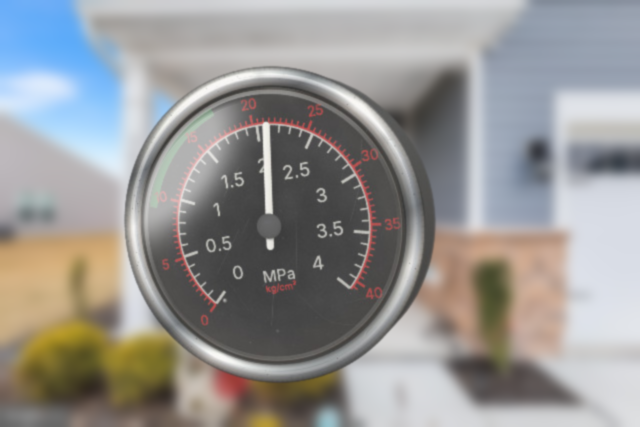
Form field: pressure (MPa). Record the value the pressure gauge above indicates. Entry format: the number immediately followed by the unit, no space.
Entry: 2.1MPa
